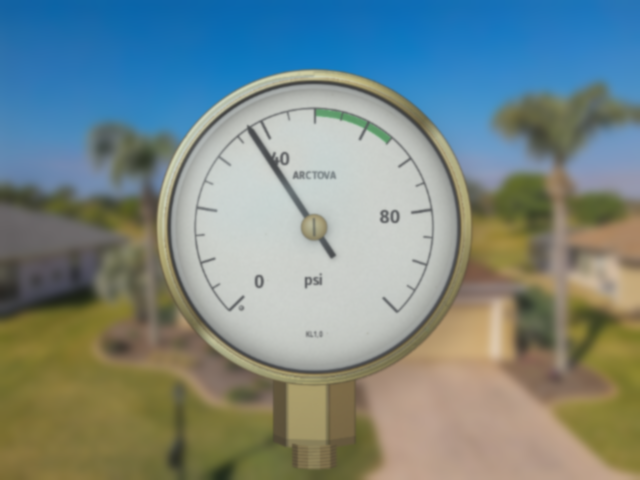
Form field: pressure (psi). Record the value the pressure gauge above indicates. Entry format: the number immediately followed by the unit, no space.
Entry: 37.5psi
